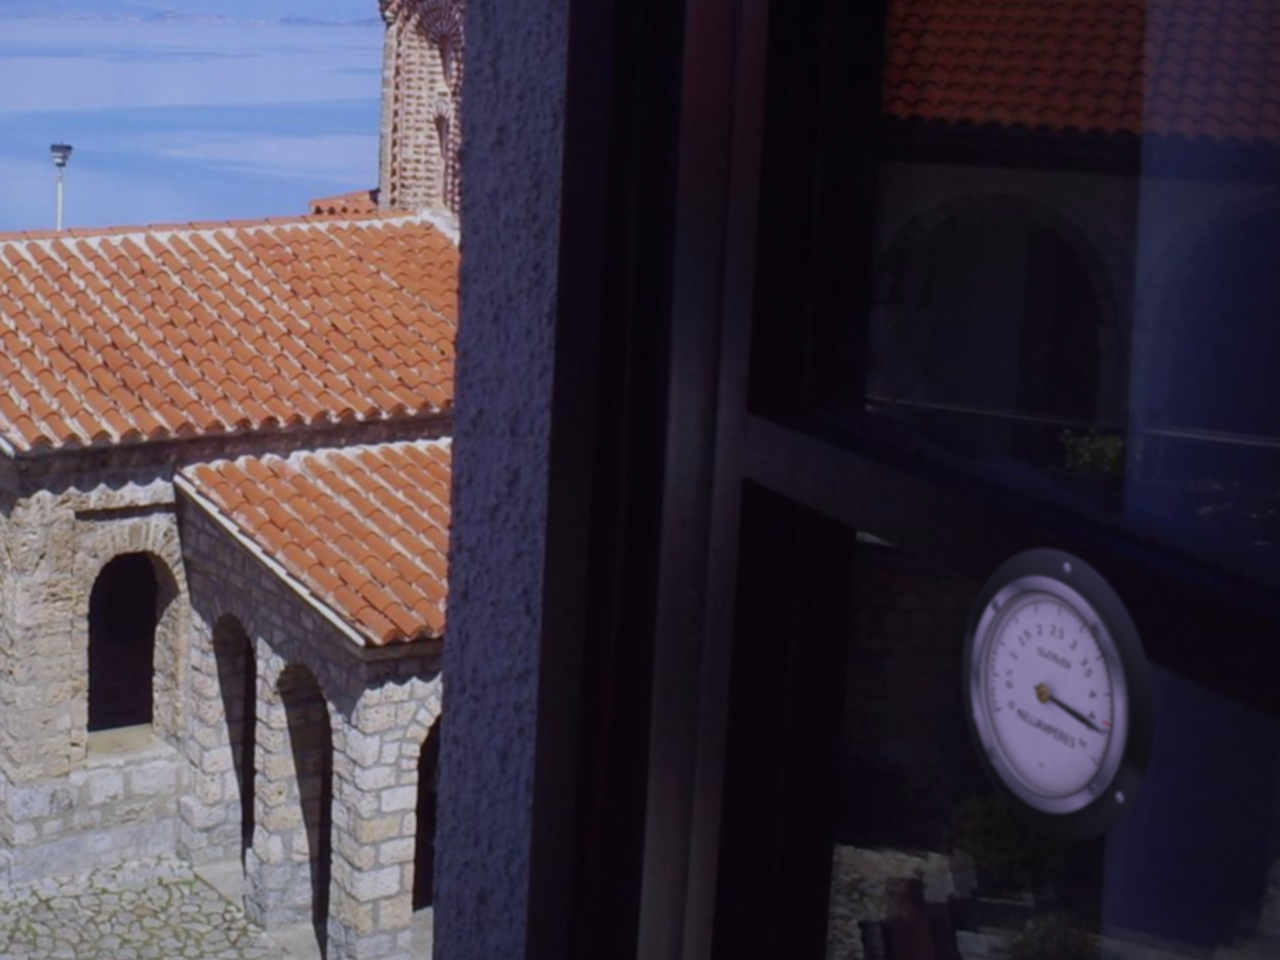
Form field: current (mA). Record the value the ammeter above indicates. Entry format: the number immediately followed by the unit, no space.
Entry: 4.5mA
